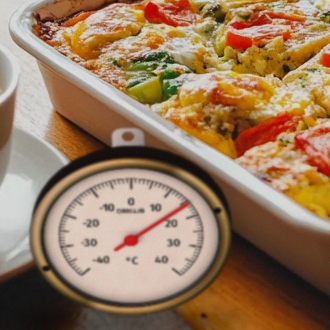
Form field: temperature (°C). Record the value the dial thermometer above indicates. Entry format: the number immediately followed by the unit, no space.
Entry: 15°C
